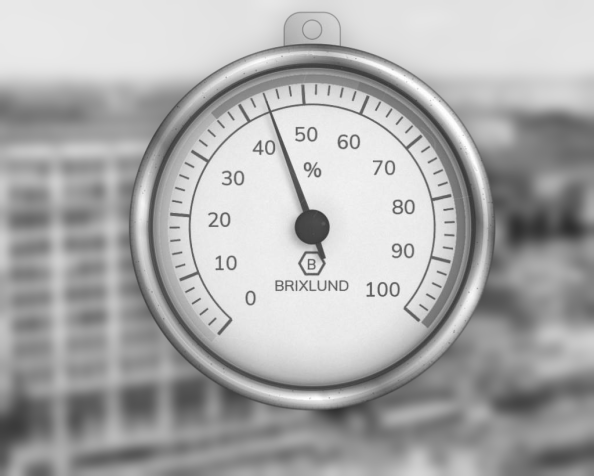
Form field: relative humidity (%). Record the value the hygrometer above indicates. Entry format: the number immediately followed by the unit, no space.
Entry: 44%
